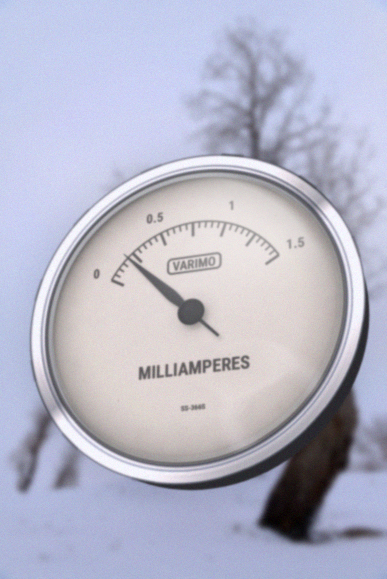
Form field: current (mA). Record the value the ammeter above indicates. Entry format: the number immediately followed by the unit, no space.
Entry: 0.2mA
